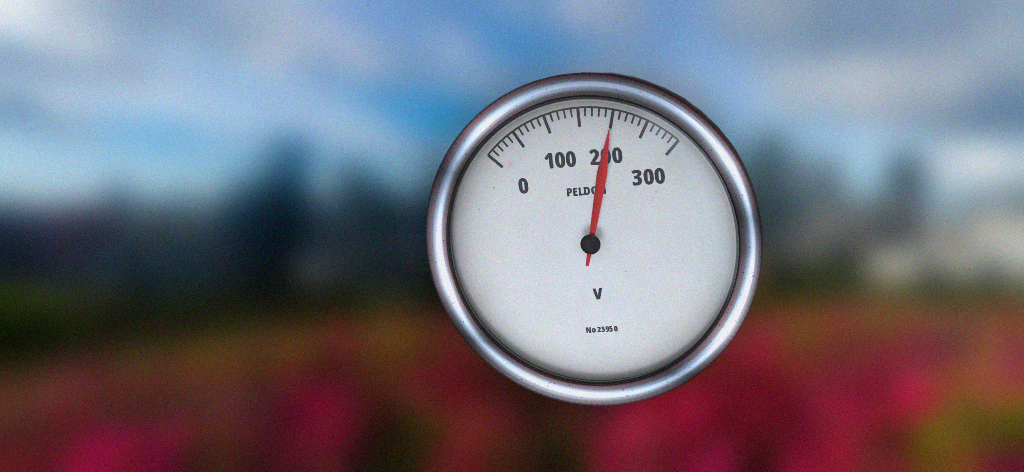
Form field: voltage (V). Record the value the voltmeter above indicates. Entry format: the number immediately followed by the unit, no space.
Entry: 200V
